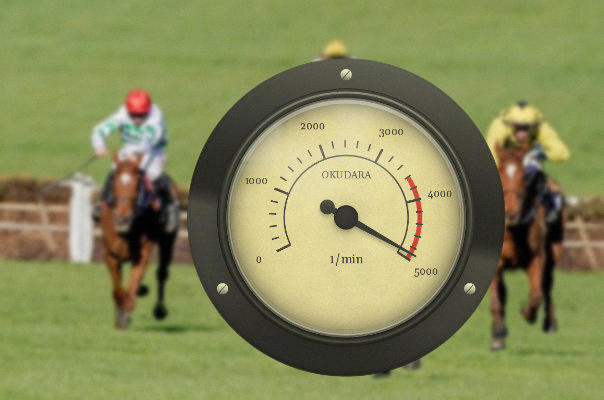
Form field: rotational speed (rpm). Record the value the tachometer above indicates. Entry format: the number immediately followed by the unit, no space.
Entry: 4900rpm
